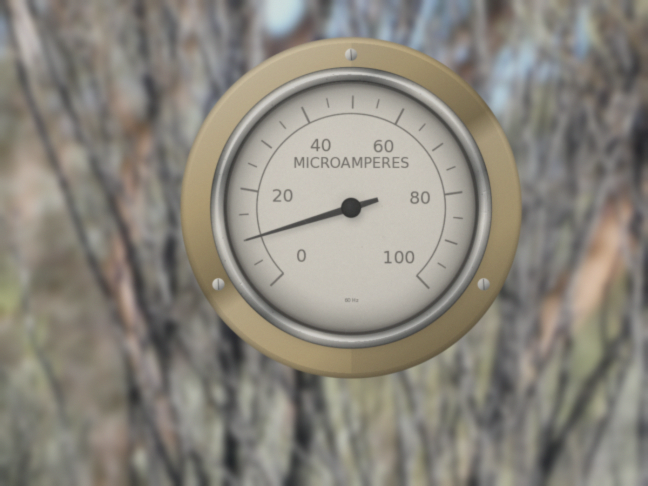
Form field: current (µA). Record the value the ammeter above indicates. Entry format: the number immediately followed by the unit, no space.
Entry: 10µA
